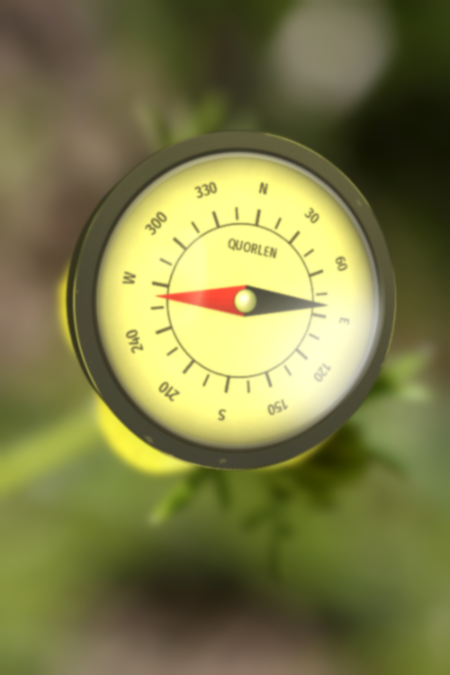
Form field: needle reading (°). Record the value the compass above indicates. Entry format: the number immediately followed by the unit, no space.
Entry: 262.5°
